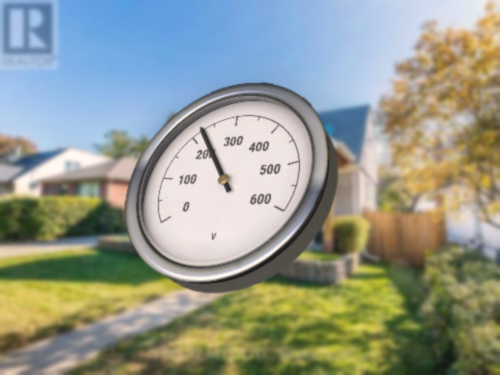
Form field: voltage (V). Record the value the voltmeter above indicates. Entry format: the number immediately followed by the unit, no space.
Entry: 225V
